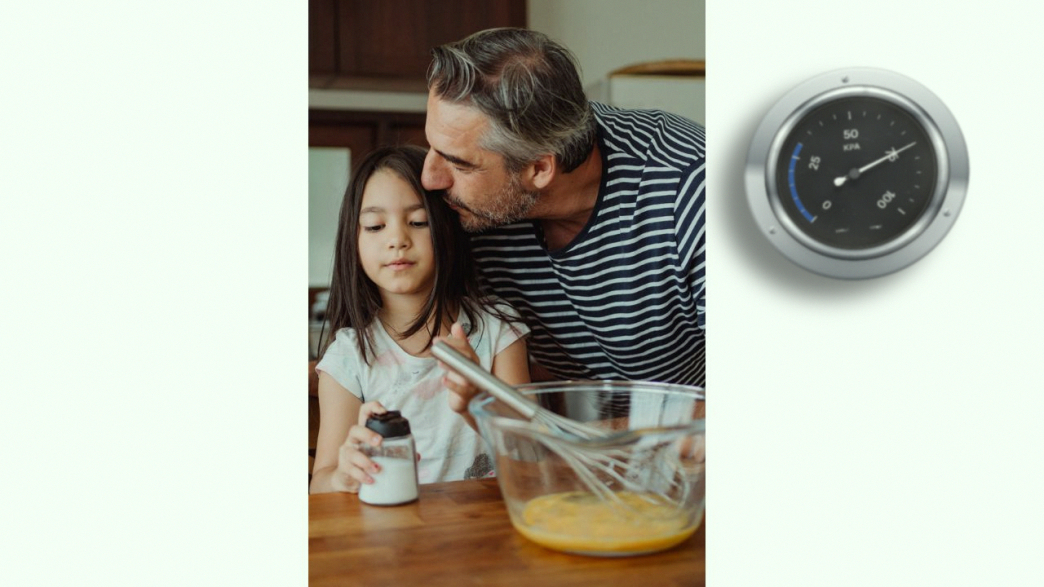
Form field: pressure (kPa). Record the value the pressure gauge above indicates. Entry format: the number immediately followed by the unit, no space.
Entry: 75kPa
